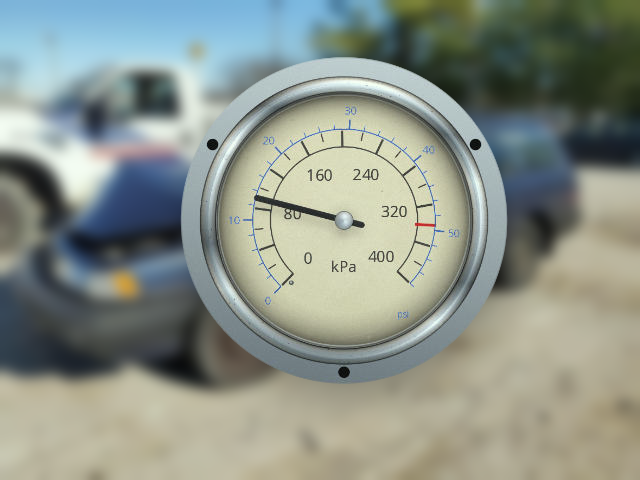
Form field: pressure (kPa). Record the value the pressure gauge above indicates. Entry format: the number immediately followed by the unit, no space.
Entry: 90kPa
